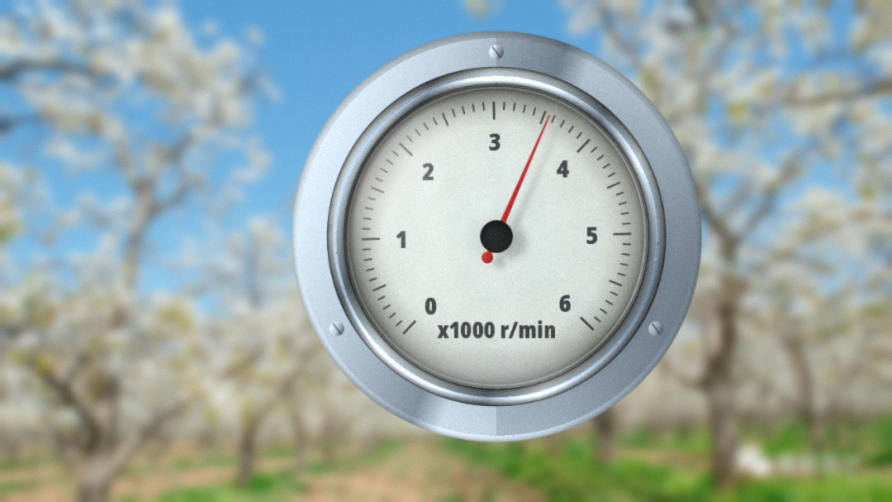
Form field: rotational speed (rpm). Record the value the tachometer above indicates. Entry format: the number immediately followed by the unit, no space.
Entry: 3550rpm
